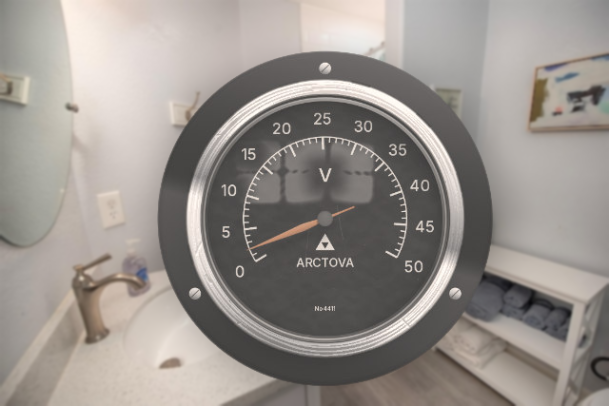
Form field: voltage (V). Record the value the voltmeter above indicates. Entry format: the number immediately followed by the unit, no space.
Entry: 2V
